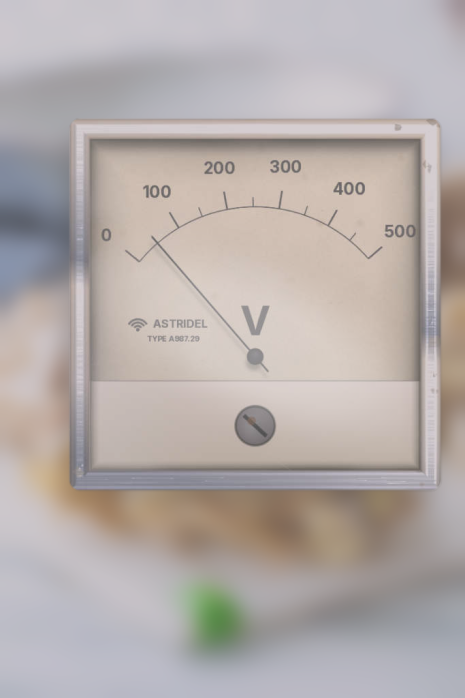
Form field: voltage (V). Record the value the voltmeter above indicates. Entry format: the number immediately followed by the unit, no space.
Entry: 50V
